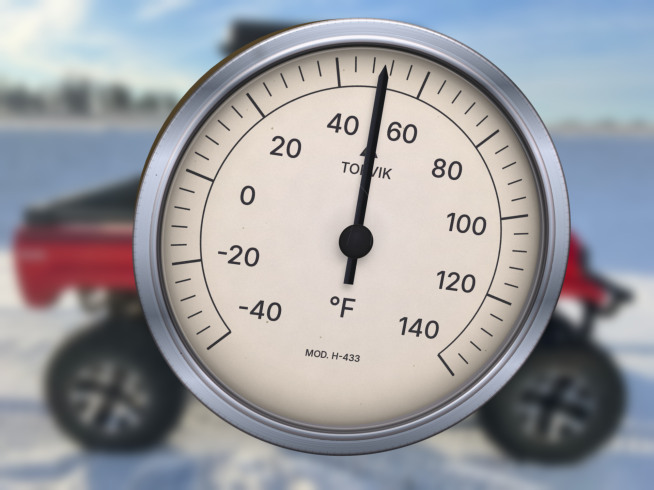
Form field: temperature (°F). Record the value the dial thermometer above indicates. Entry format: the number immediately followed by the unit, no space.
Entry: 50°F
